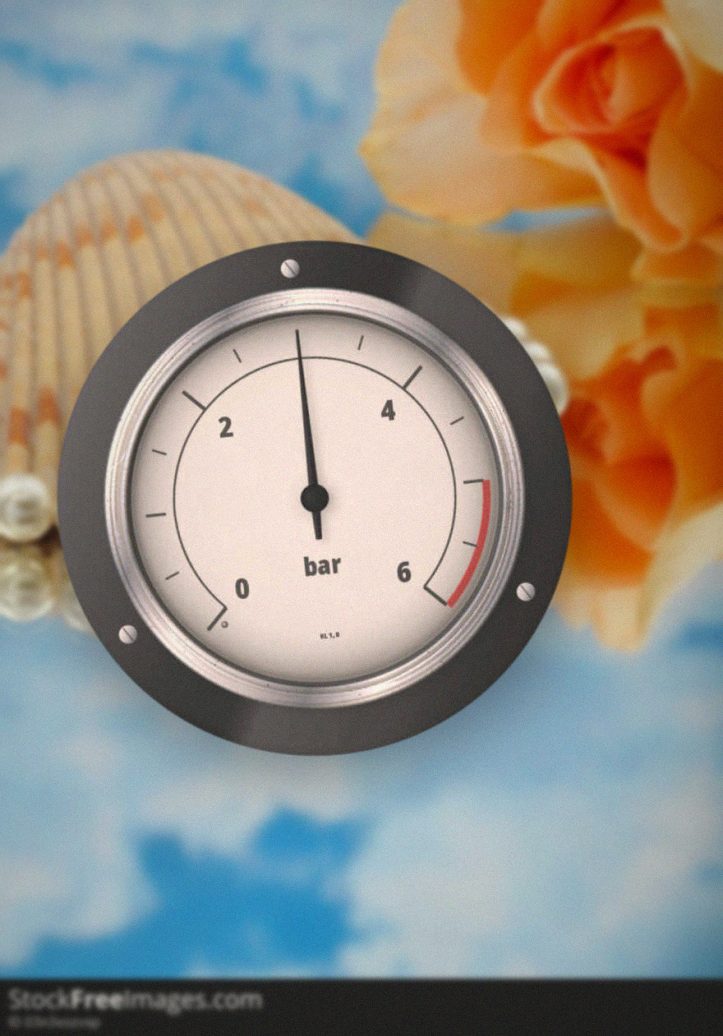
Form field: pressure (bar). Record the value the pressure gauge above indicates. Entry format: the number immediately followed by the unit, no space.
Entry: 3bar
